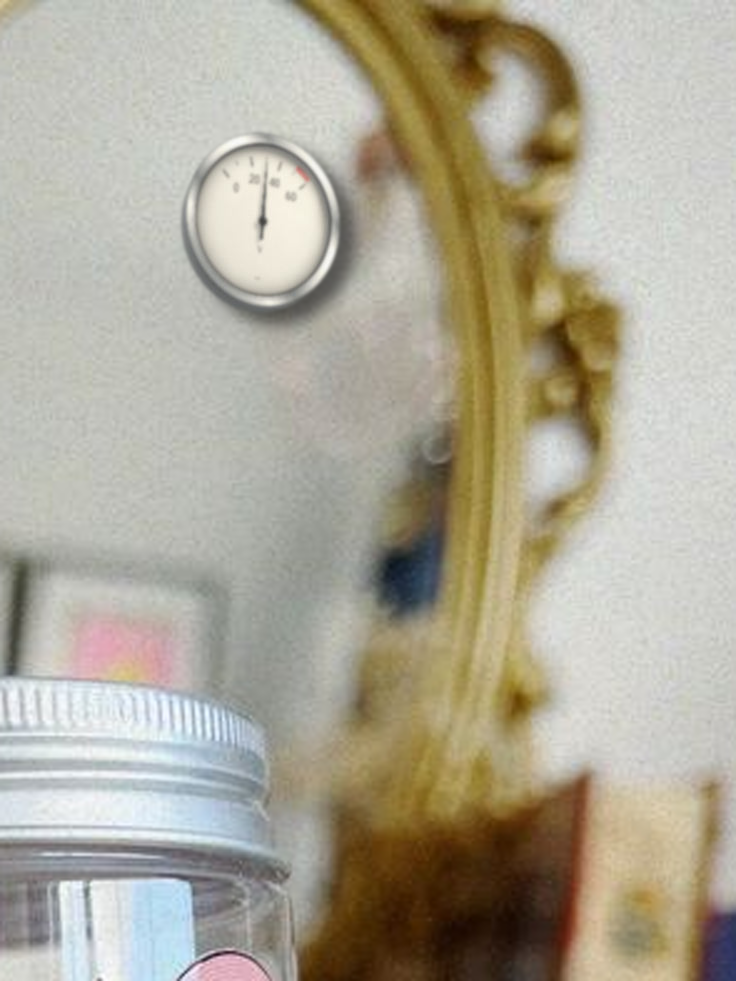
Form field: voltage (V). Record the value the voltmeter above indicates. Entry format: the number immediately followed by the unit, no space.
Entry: 30V
